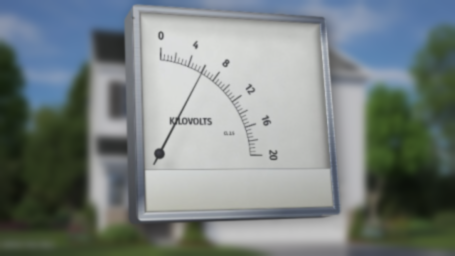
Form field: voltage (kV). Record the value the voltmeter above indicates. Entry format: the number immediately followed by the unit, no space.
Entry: 6kV
